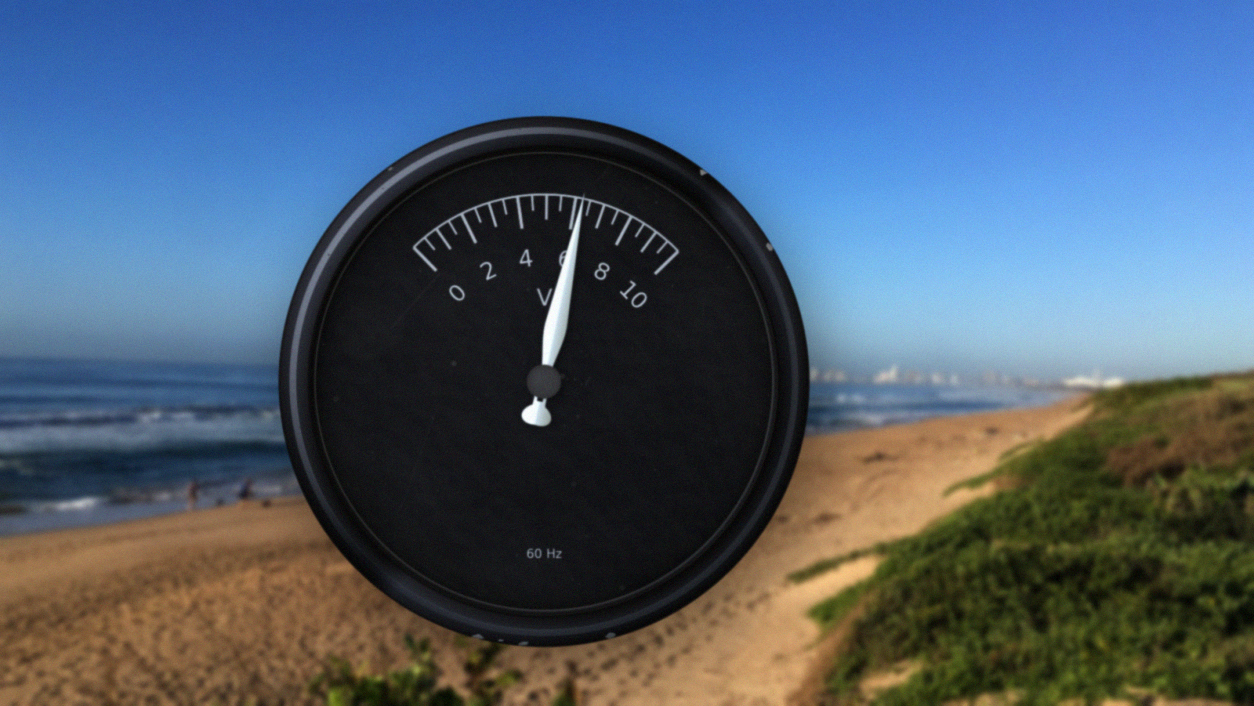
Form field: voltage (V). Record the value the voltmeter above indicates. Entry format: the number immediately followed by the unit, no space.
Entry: 6.25V
